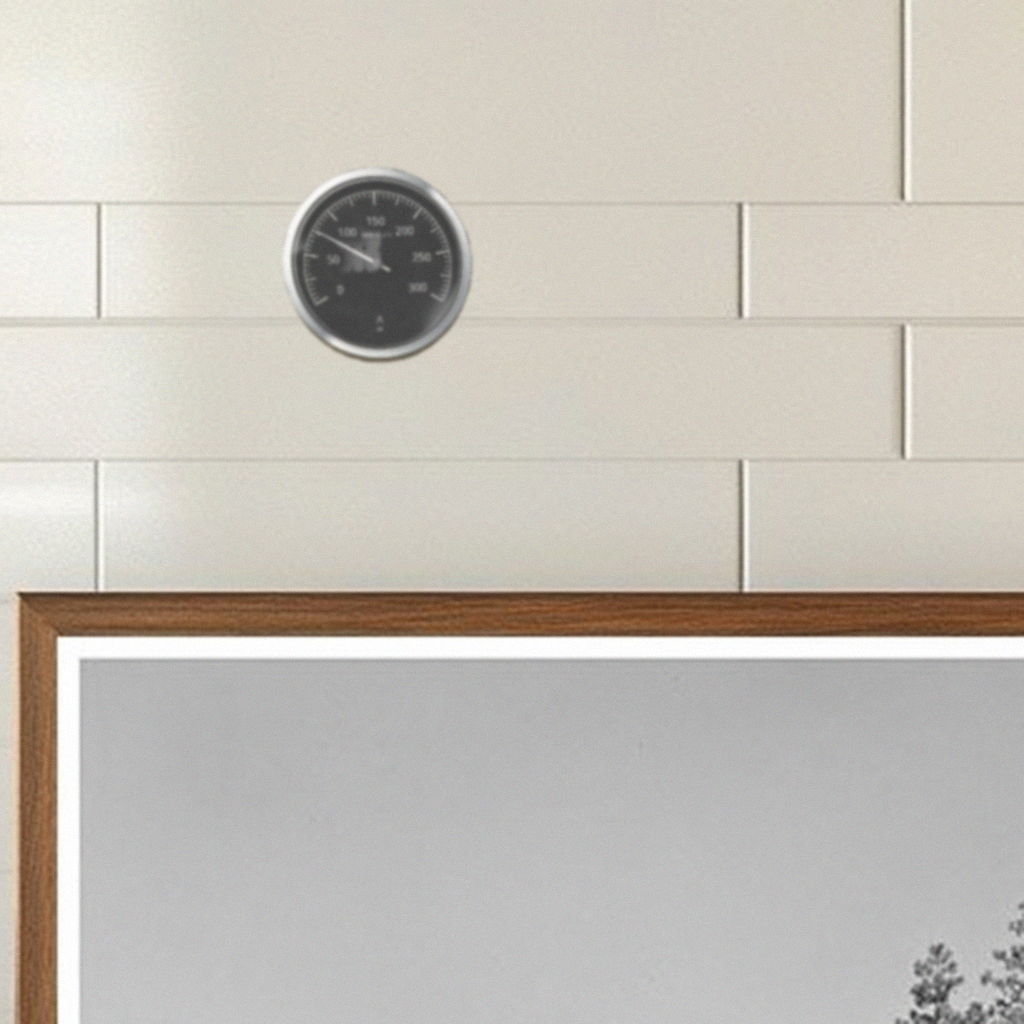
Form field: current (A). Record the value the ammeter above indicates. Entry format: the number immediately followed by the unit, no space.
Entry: 75A
